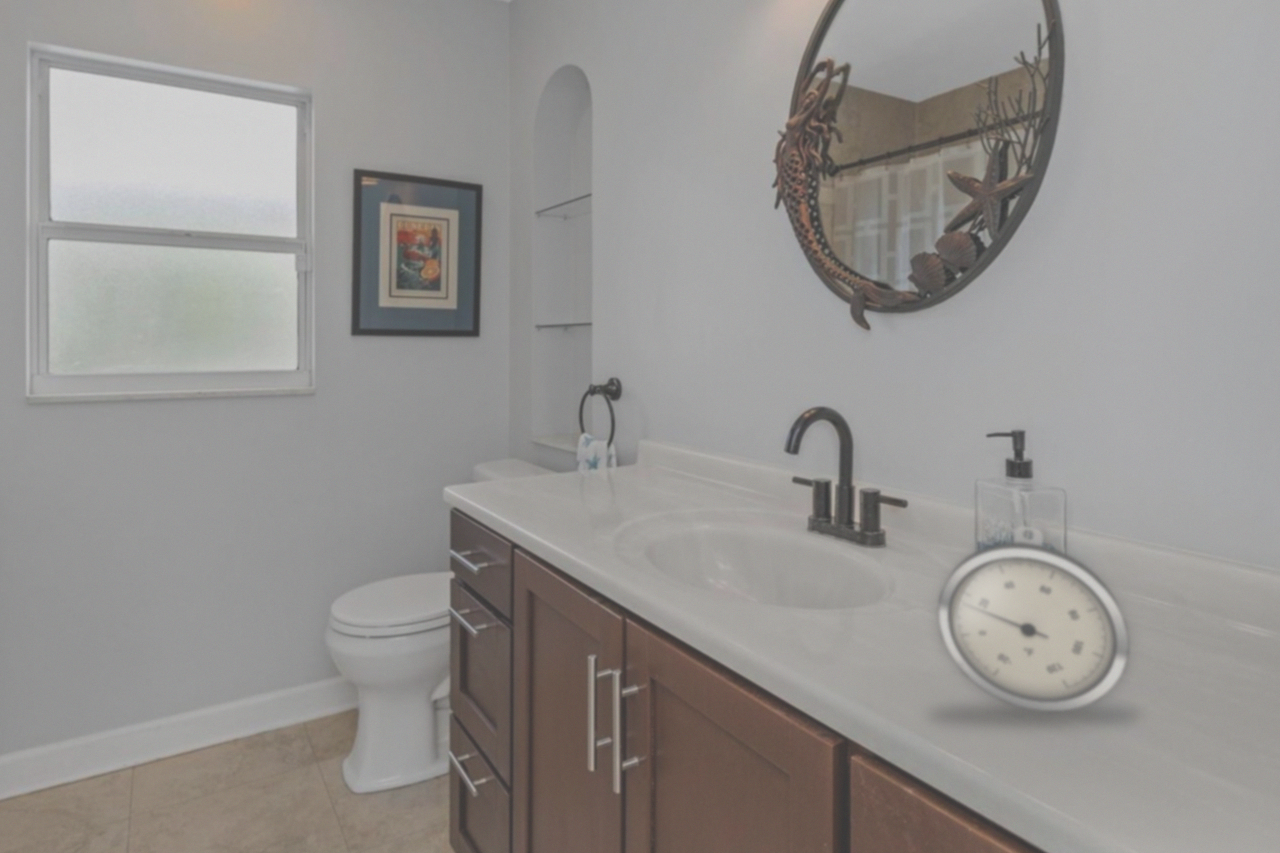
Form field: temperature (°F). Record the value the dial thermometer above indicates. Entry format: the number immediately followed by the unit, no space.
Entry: 16°F
